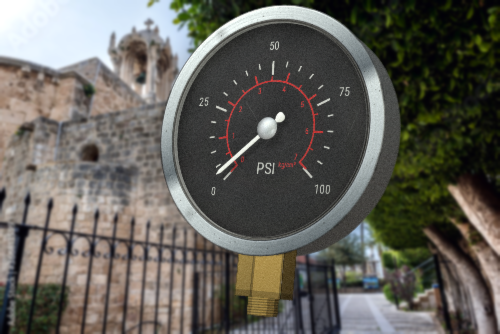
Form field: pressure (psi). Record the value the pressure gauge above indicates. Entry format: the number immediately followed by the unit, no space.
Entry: 2.5psi
